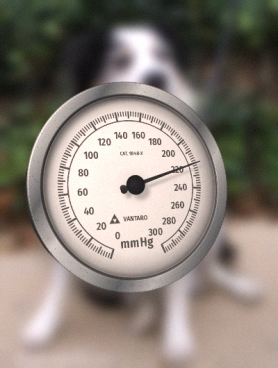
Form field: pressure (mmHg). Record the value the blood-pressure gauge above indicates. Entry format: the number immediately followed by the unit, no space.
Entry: 220mmHg
